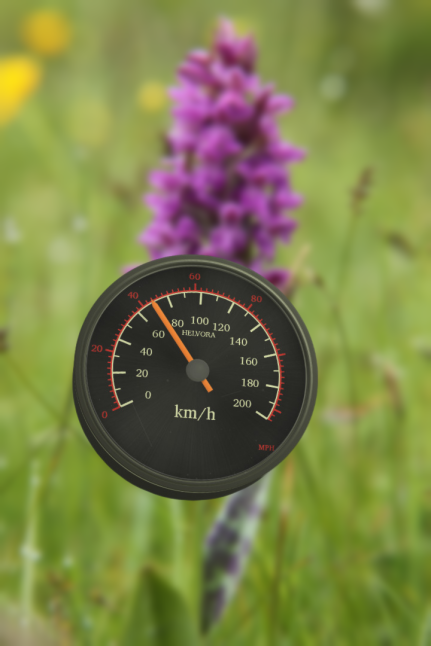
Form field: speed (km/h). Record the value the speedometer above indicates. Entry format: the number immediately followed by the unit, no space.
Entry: 70km/h
